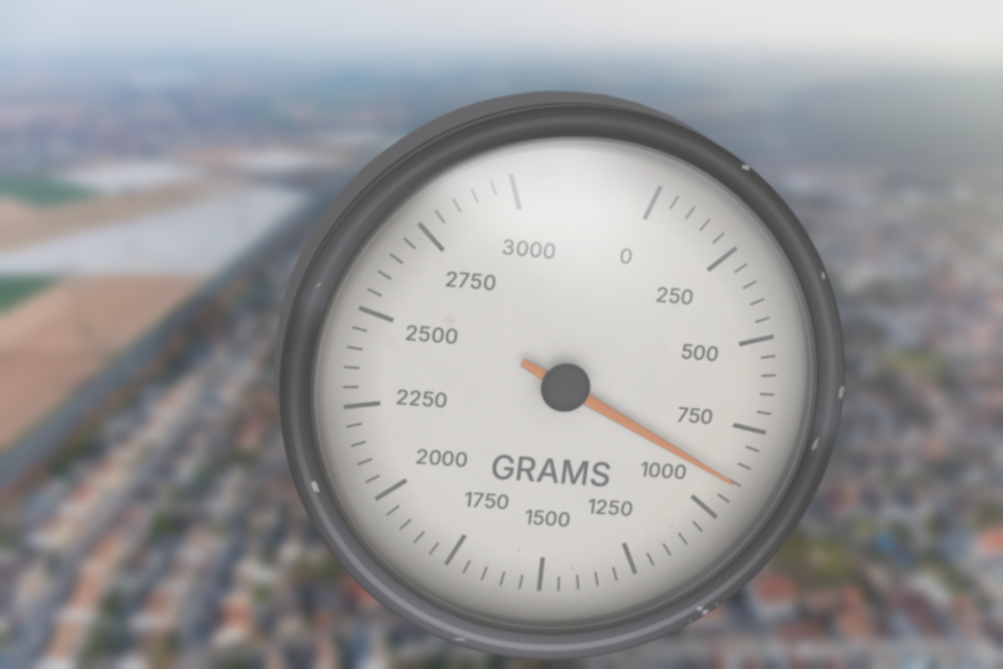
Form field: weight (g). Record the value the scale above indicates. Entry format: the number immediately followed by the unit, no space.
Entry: 900g
